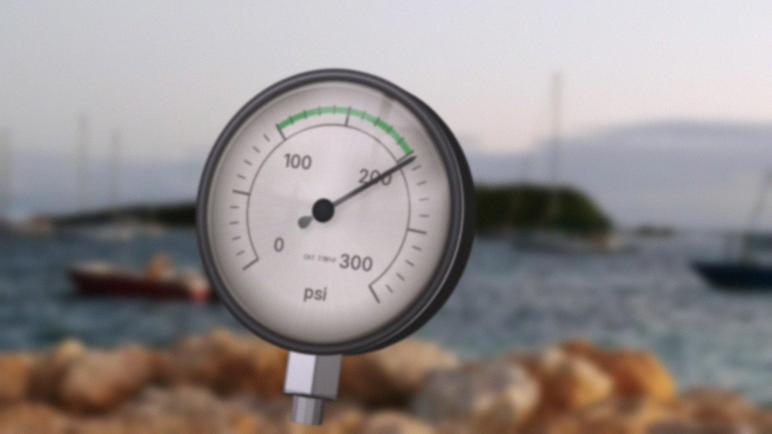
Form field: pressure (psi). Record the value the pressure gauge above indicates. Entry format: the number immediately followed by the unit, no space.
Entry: 205psi
